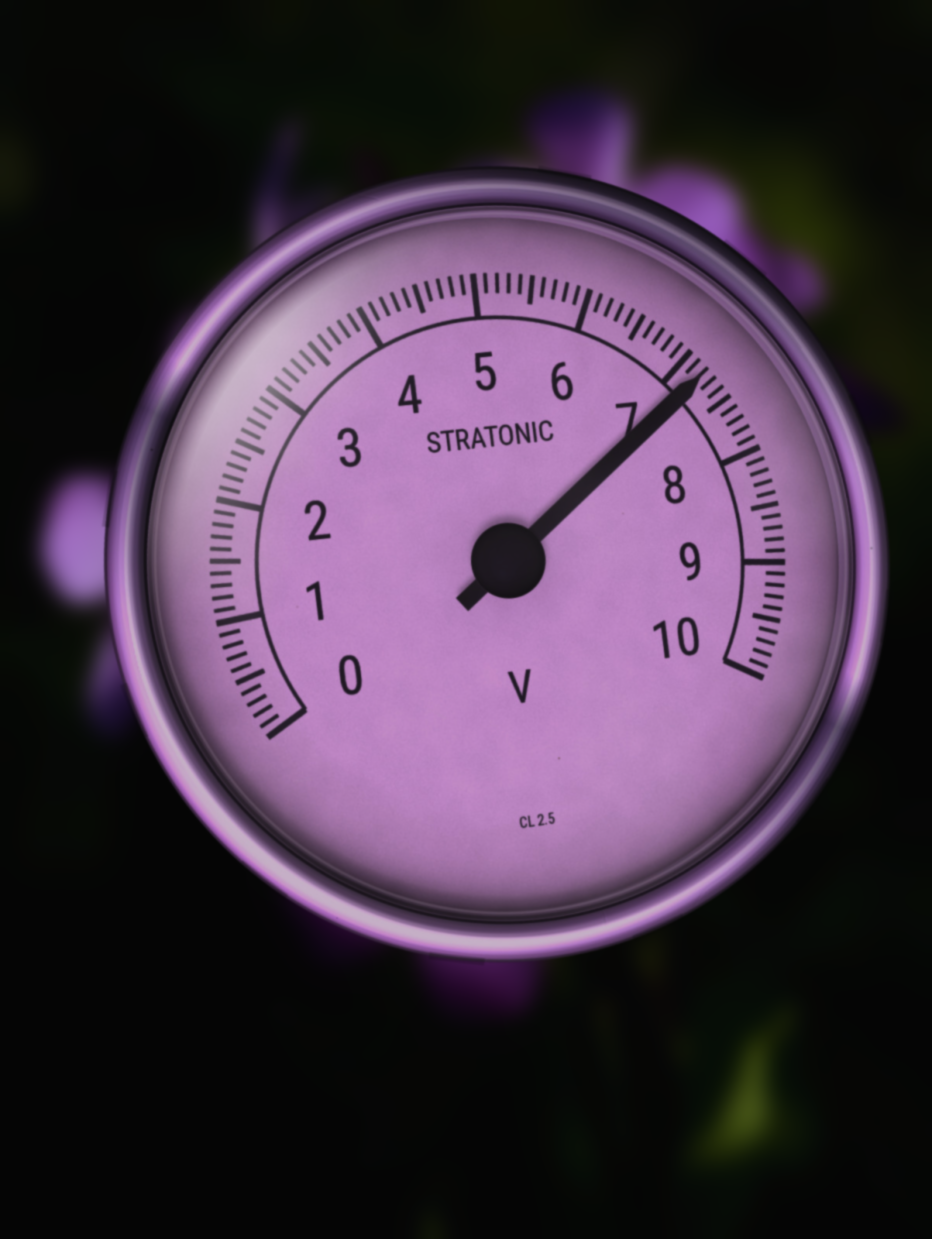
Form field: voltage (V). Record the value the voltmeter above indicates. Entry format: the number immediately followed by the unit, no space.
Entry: 7.2V
